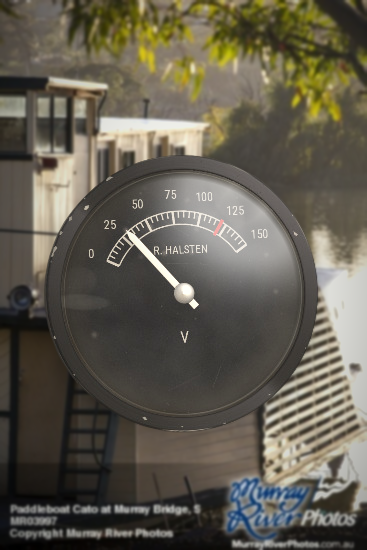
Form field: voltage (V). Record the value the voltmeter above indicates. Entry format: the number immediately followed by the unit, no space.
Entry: 30V
